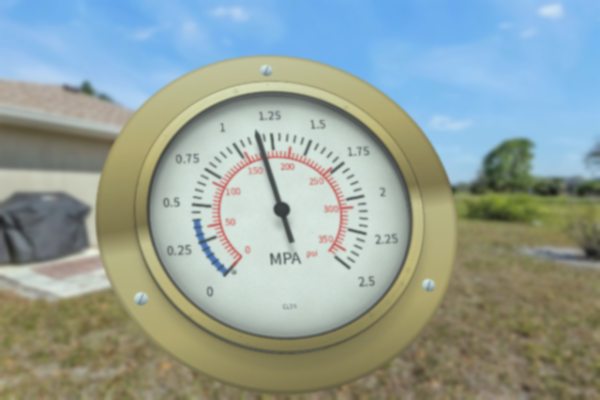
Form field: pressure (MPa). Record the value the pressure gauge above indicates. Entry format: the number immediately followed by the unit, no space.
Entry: 1.15MPa
